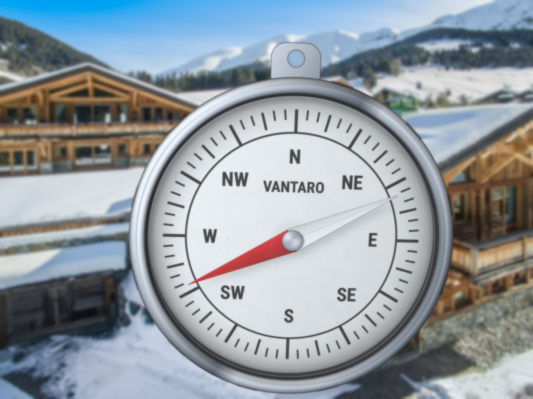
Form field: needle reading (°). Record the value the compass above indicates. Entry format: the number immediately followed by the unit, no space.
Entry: 245°
